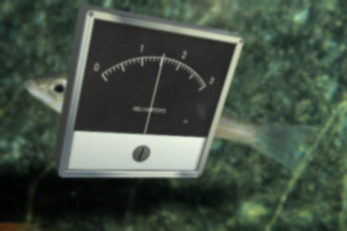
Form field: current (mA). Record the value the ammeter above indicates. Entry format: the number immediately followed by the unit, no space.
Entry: 1.5mA
